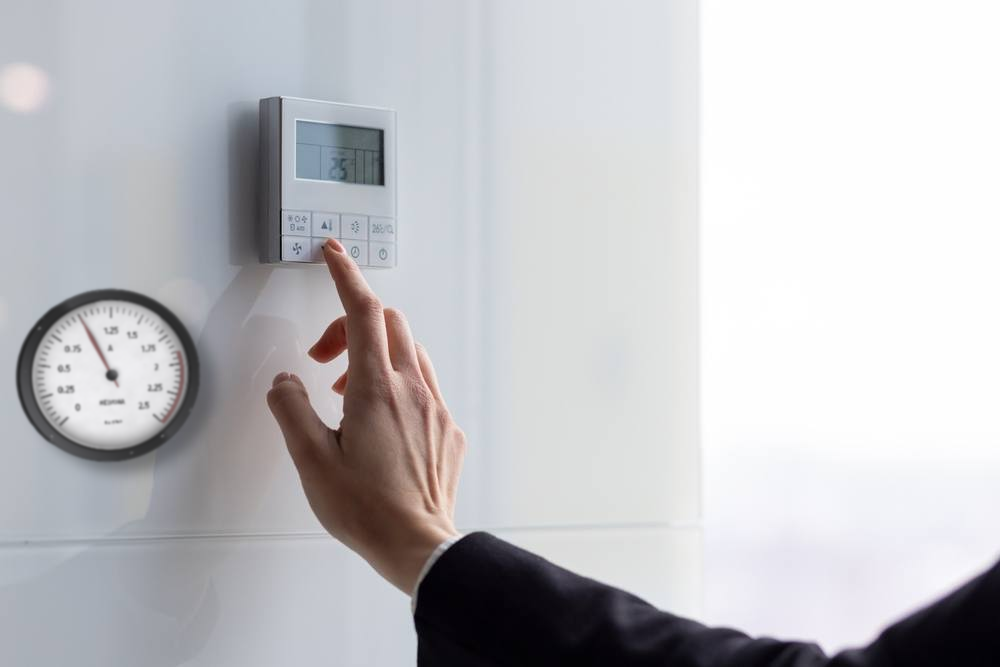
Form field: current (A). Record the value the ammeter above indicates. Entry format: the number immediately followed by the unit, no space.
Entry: 1A
